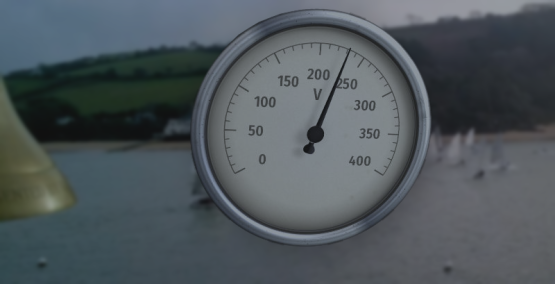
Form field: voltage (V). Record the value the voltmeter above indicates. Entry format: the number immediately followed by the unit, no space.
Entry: 230V
